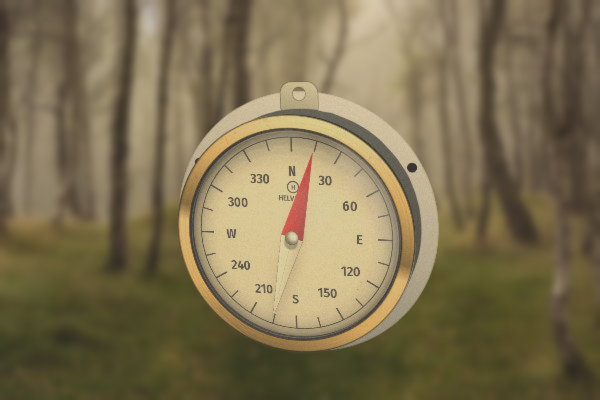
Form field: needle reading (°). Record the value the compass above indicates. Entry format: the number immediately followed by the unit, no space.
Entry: 15°
